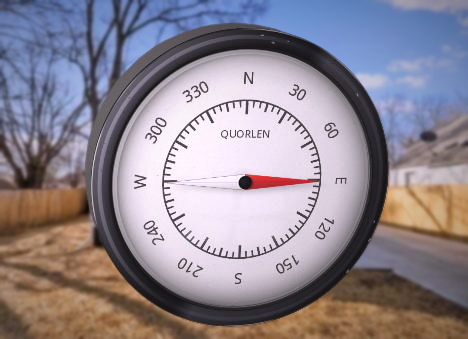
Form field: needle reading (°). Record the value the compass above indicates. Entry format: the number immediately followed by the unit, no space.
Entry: 90°
